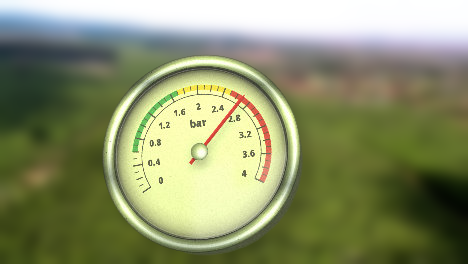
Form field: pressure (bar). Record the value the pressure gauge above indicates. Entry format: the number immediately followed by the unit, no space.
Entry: 2.7bar
